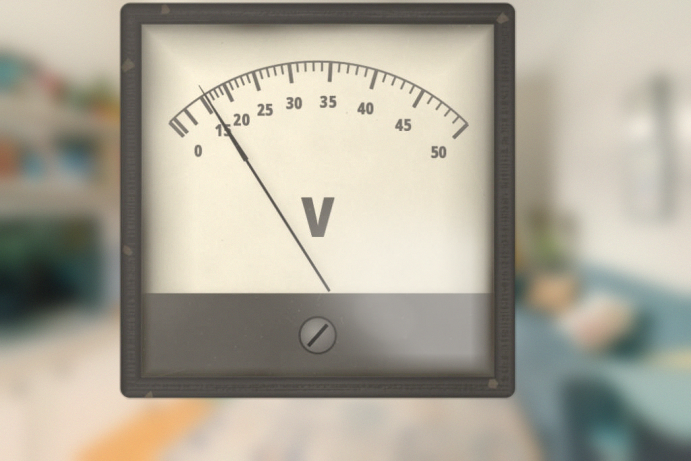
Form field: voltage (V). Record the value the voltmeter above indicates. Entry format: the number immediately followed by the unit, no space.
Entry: 16V
